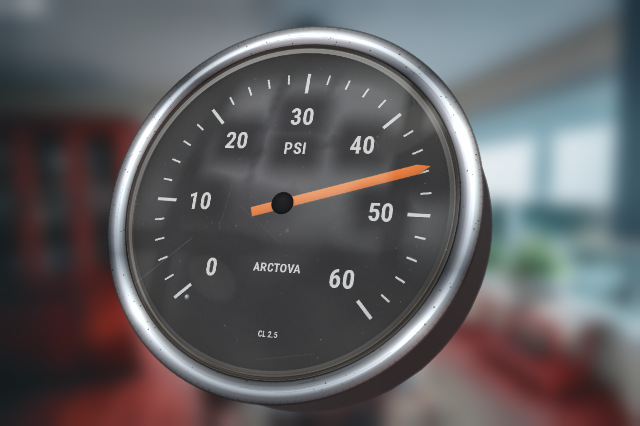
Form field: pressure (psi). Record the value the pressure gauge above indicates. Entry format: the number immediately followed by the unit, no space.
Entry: 46psi
